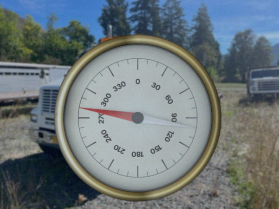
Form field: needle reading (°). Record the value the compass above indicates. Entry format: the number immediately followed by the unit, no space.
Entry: 280°
